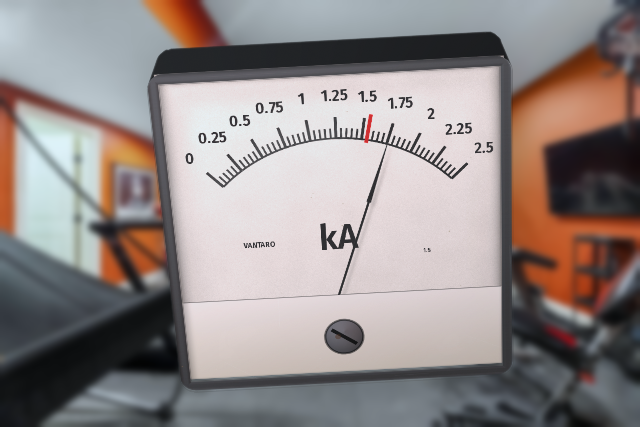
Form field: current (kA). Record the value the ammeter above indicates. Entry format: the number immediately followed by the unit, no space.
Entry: 1.75kA
